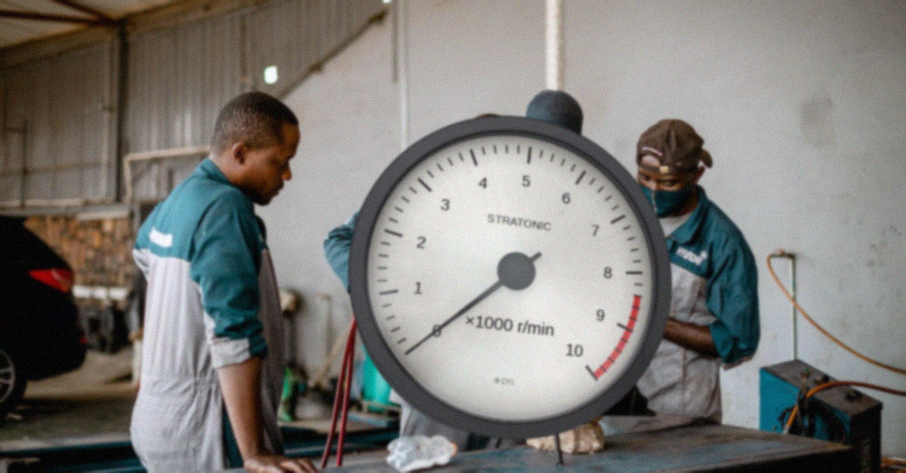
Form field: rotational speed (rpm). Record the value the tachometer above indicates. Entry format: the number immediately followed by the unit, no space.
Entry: 0rpm
